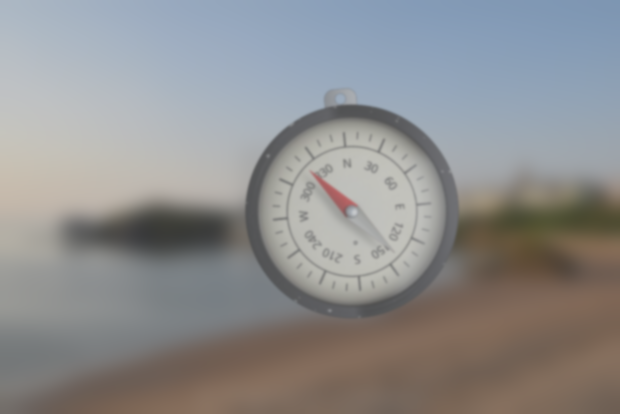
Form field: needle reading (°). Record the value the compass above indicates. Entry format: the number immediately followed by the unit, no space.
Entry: 320°
